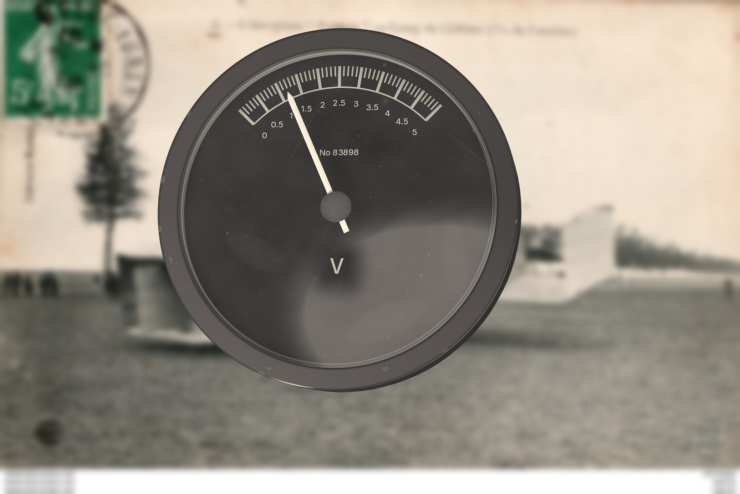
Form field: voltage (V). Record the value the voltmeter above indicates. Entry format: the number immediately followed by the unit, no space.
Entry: 1.2V
